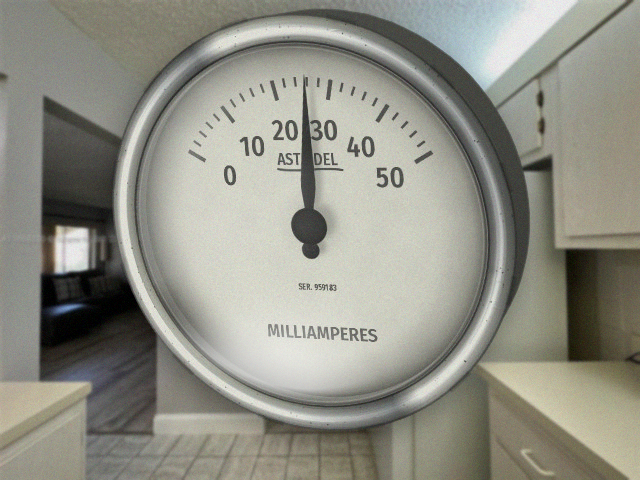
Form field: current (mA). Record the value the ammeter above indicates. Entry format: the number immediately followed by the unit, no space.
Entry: 26mA
